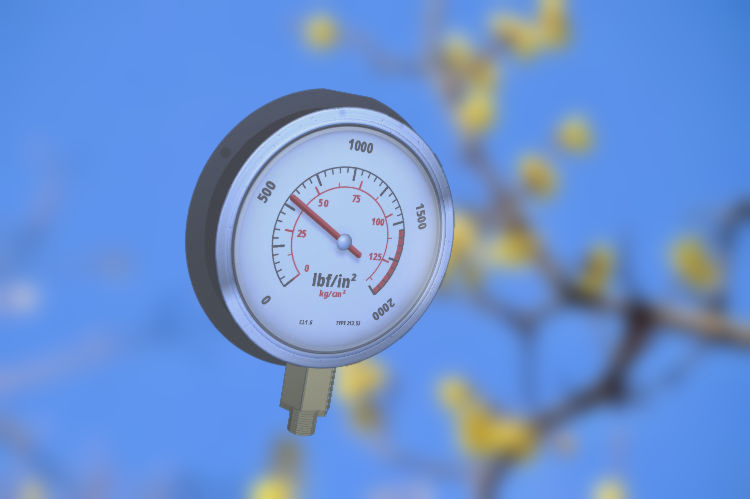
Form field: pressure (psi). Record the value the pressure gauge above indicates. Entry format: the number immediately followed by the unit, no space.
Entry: 550psi
